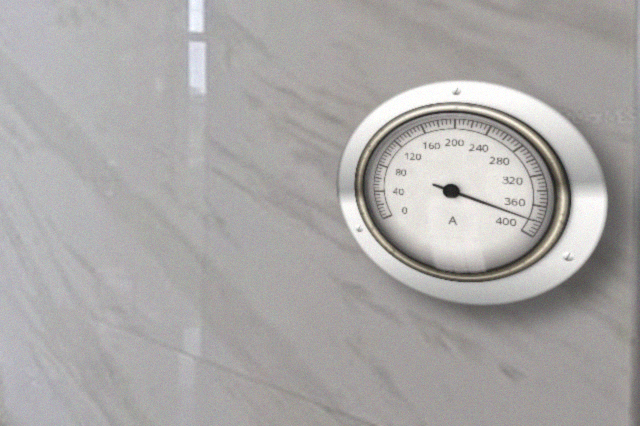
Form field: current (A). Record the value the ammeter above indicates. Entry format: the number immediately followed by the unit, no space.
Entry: 380A
